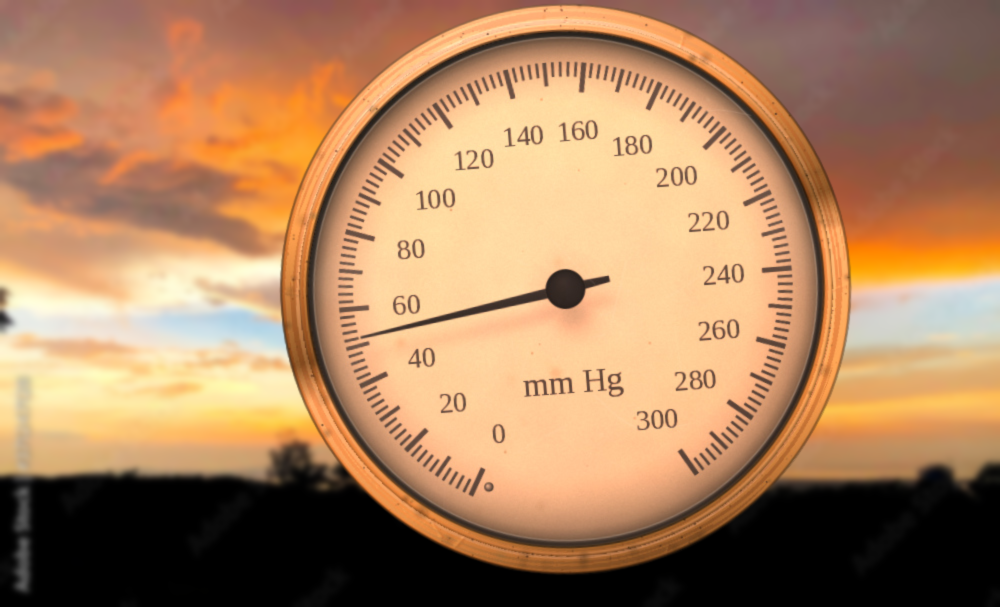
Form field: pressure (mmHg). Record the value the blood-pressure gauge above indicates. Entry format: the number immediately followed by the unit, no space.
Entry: 52mmHg
